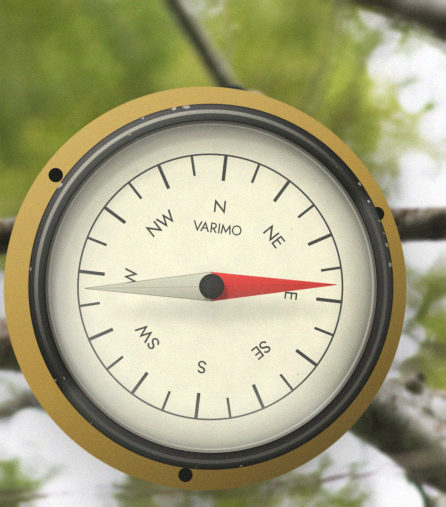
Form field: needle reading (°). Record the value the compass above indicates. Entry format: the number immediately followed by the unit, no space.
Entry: 82.5°
